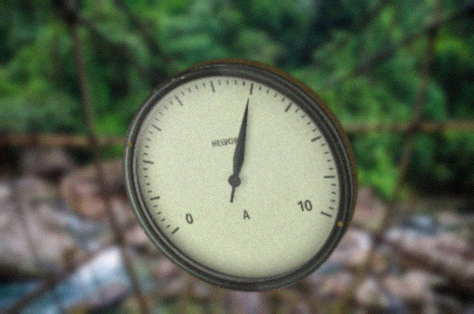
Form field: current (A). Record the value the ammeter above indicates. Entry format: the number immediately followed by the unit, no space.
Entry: 6A
